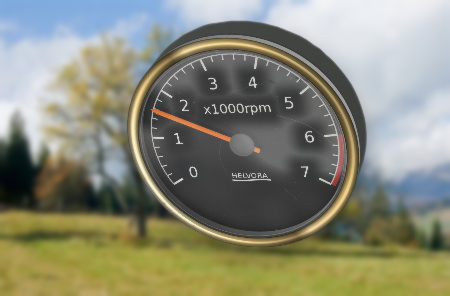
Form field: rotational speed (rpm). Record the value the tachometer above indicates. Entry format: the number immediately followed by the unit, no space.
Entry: 1600rpm
